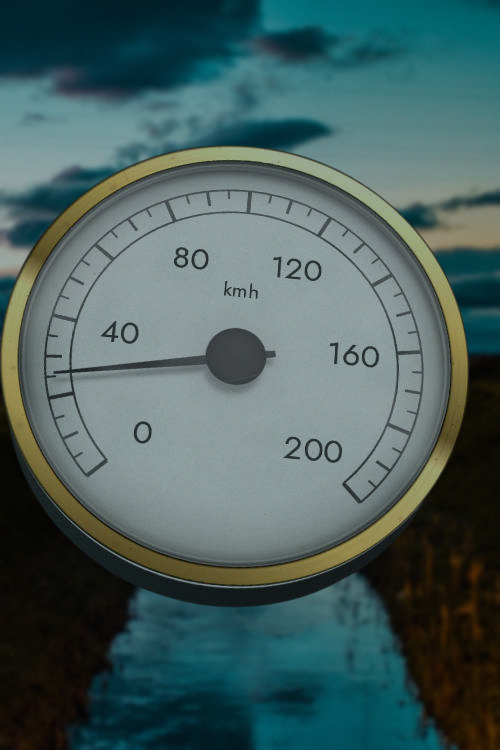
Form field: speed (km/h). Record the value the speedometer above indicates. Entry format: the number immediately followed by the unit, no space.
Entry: 25km/h
